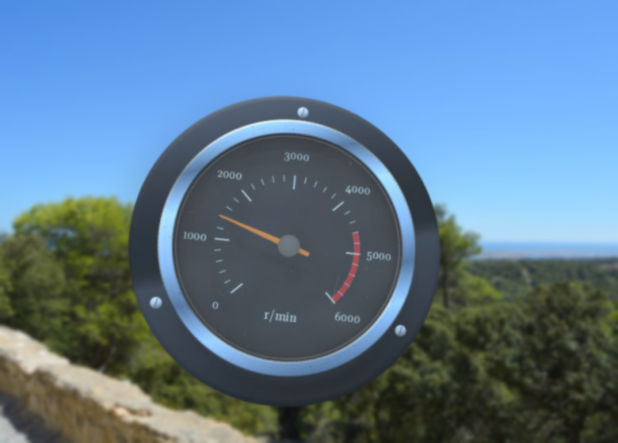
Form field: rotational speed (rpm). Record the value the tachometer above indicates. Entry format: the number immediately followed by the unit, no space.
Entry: 1400rpm
